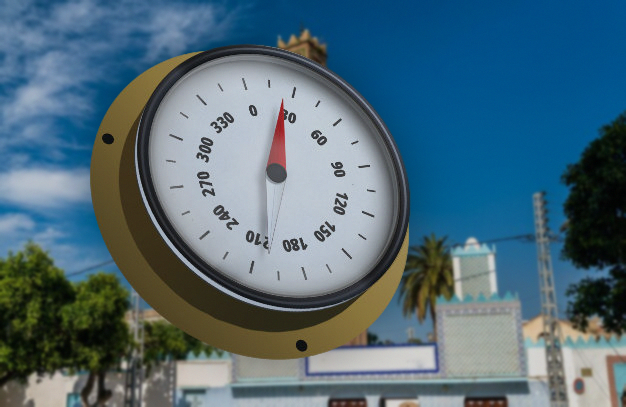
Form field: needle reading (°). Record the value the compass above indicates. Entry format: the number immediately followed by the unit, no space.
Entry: 22.5°
